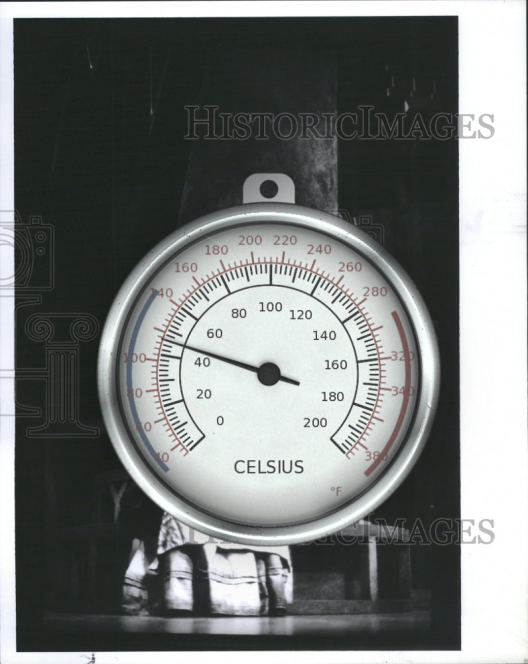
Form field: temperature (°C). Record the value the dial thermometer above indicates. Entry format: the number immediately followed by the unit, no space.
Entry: 46°C
